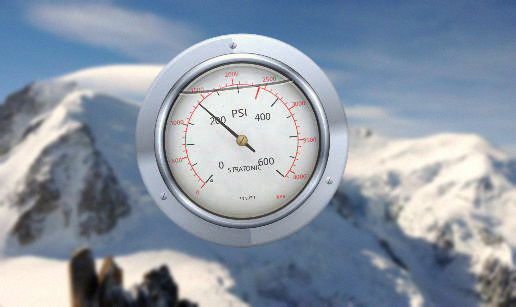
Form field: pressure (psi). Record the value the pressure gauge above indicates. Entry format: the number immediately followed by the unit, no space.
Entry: 200psi
